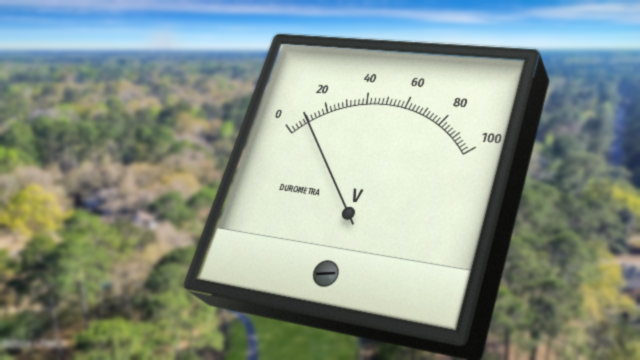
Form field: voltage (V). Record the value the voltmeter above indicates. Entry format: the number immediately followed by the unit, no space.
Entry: 10V
